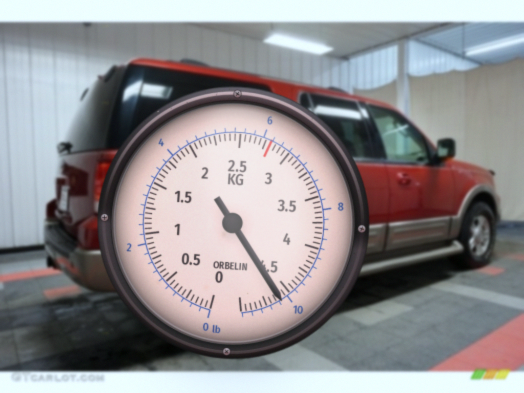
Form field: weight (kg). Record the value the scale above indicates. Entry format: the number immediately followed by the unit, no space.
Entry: 4.6kg
